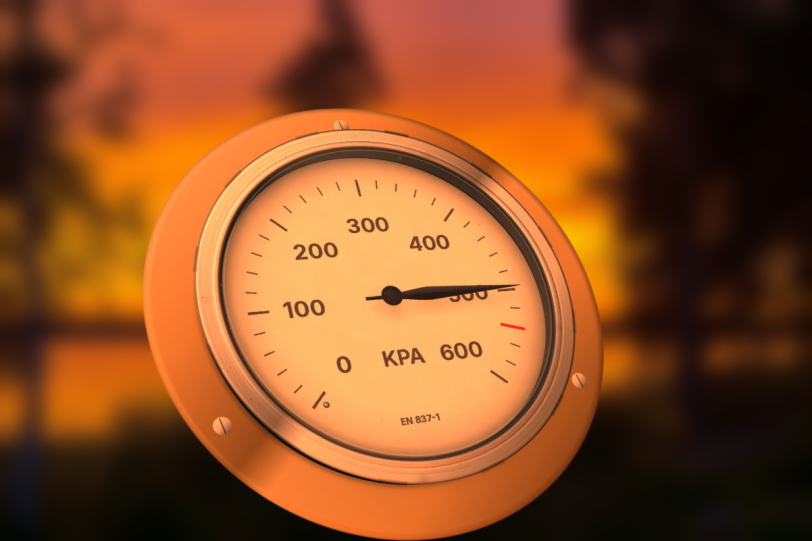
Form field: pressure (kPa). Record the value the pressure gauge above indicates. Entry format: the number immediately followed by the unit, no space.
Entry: 500kPa
